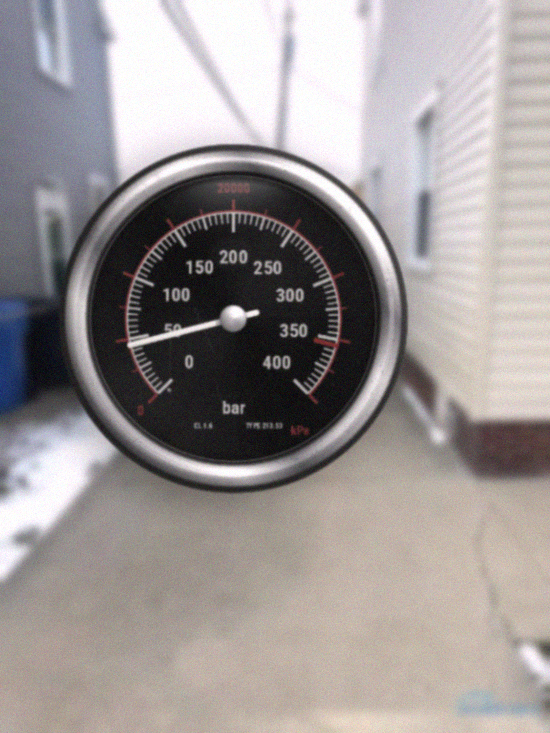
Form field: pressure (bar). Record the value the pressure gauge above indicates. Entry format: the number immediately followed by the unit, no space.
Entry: 45bar
